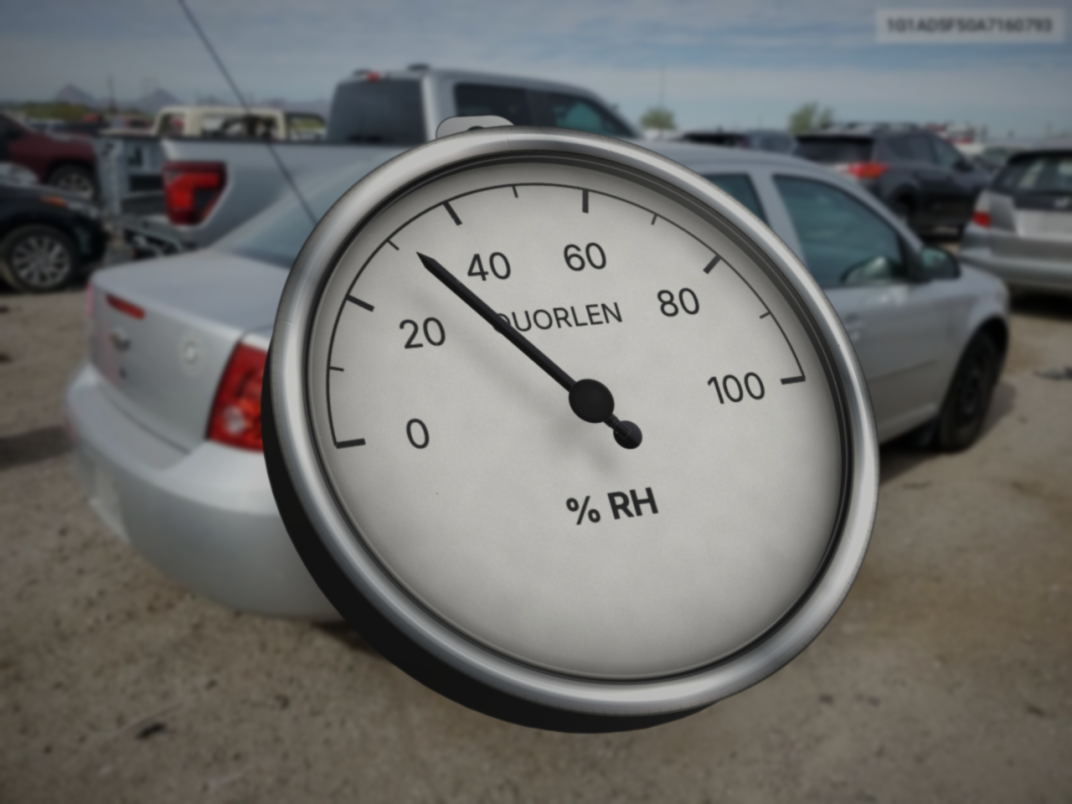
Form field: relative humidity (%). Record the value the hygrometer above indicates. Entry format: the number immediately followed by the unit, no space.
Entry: 30%
